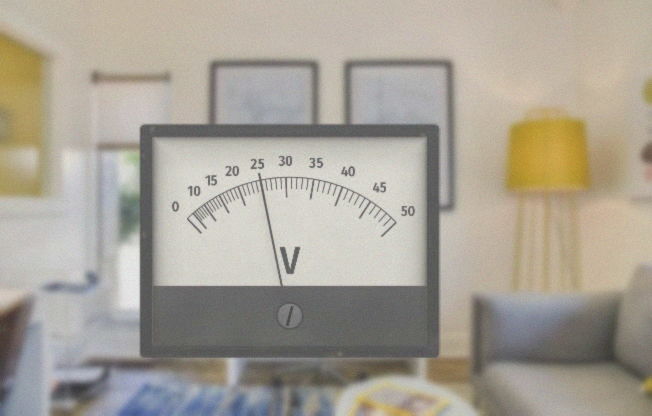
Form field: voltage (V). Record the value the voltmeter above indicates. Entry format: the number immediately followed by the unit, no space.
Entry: 25V
